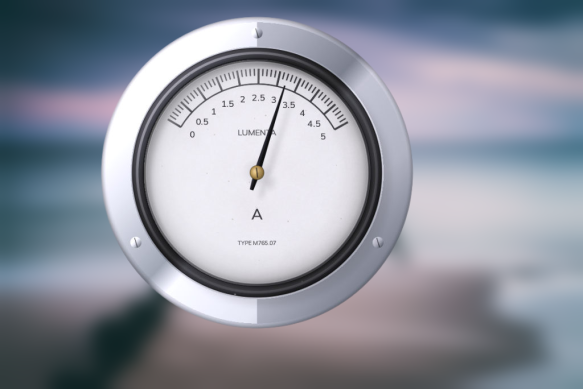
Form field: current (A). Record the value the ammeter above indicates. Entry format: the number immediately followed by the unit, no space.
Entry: 3.2A
